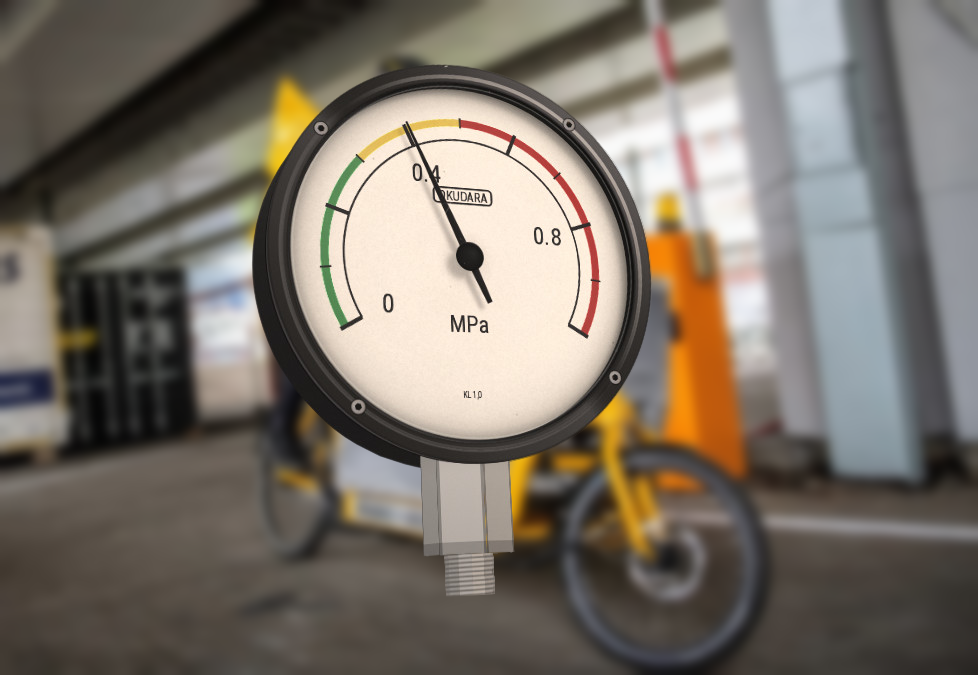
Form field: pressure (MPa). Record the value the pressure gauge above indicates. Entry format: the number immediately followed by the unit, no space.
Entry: 0.4MPa
